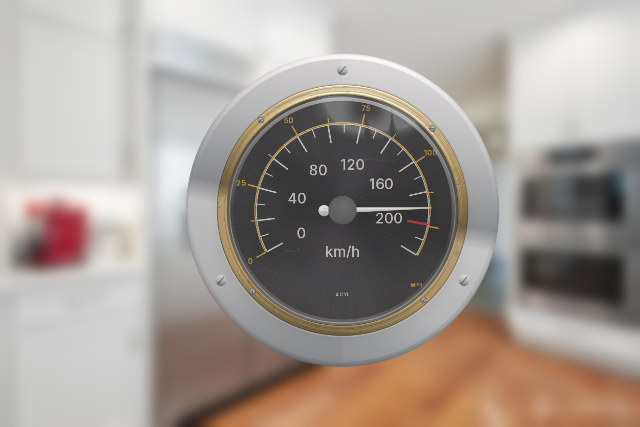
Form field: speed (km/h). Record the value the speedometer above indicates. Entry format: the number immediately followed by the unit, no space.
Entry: 190km/h
